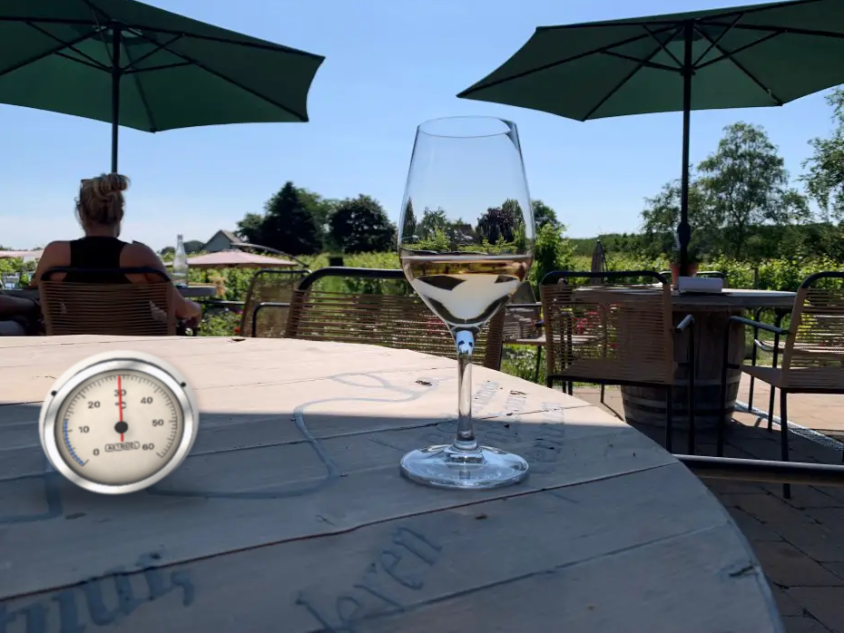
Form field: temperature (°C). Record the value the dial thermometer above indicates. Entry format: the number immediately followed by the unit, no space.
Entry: 30°C
